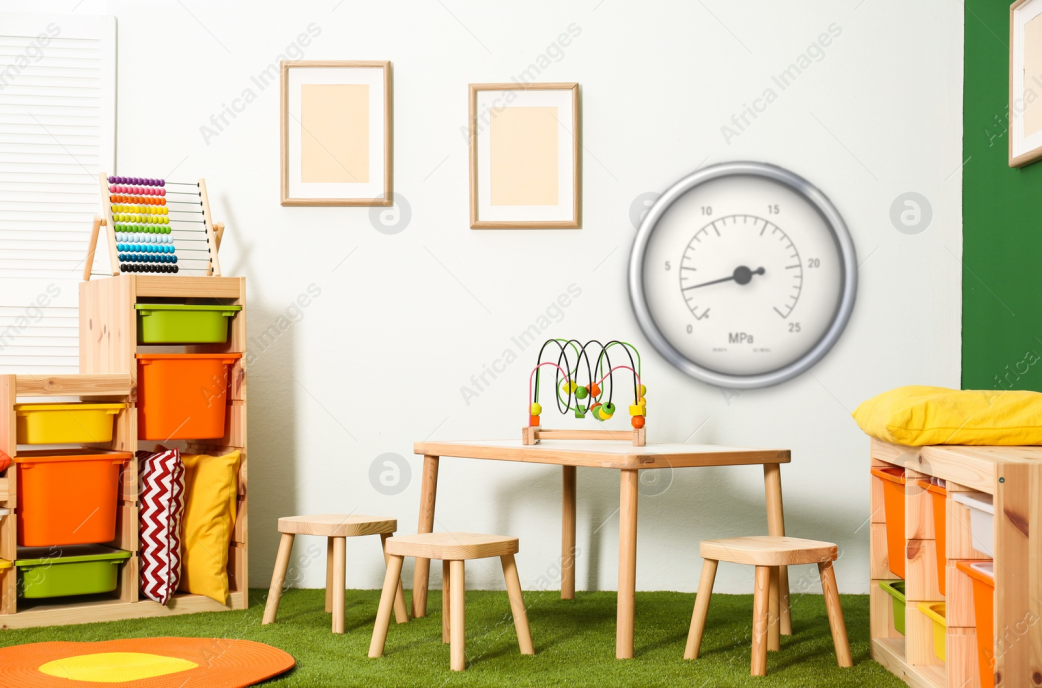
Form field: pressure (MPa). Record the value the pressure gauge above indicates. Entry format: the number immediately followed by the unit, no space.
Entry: 3MPa
